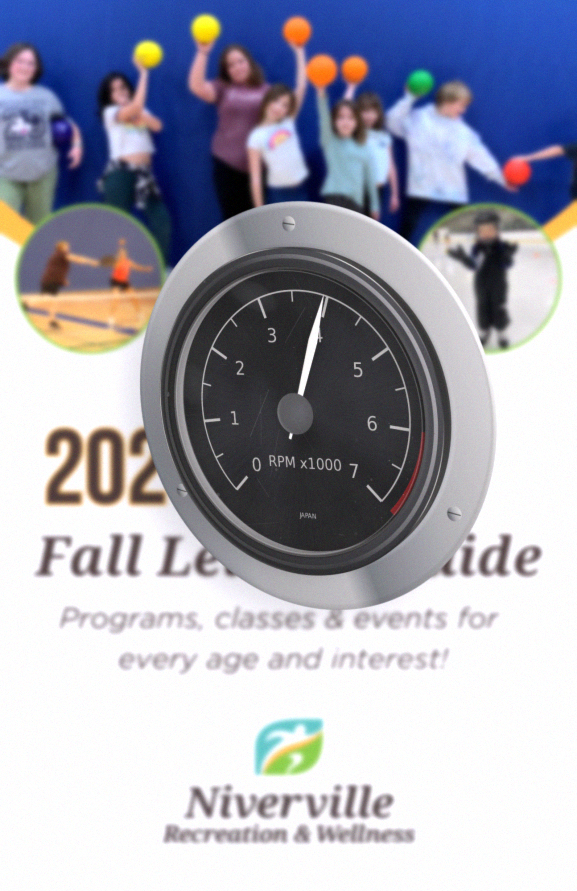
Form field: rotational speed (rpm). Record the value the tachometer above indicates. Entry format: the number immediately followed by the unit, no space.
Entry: 4000rpm
